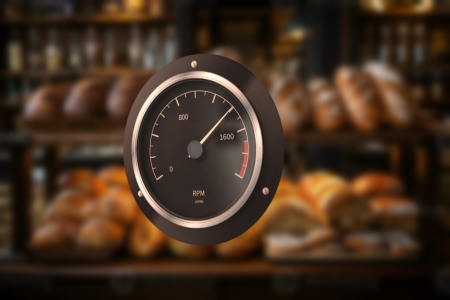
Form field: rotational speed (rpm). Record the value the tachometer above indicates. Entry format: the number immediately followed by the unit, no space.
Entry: 1400rpm
